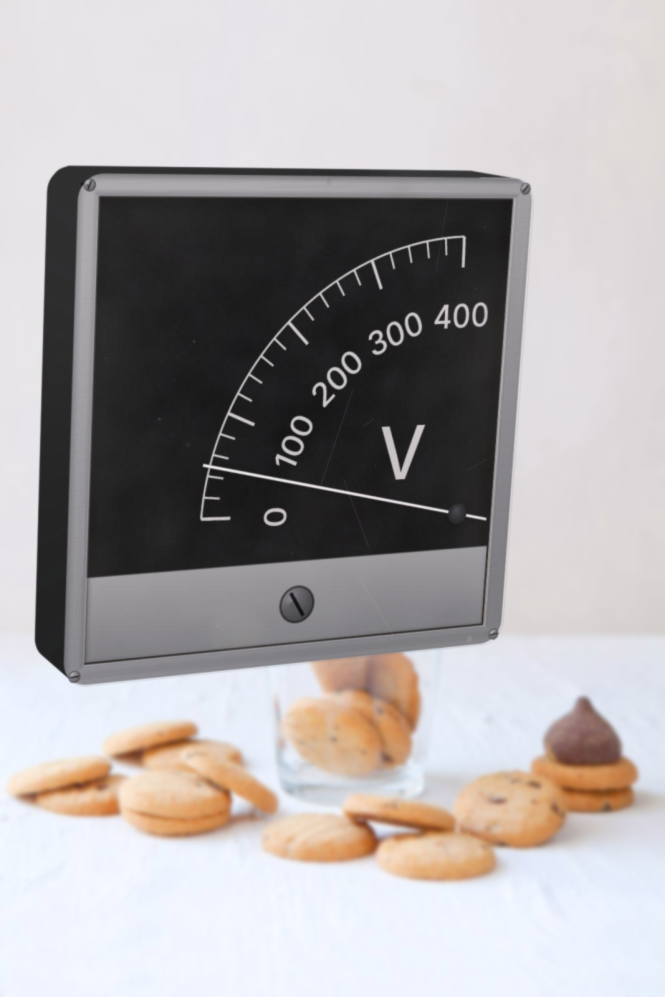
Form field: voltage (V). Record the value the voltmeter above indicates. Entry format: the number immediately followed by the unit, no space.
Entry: 50V
